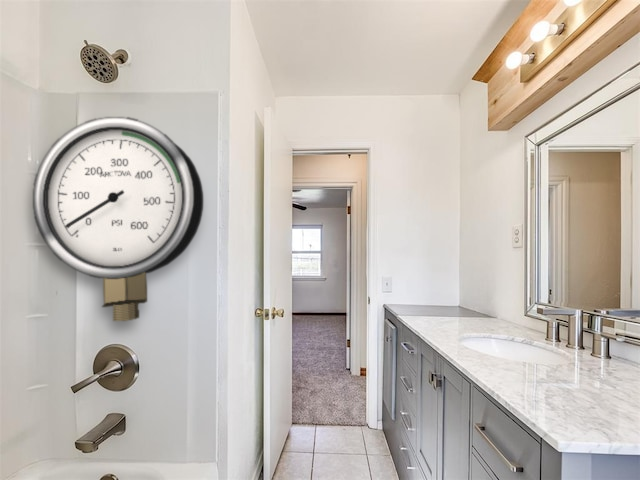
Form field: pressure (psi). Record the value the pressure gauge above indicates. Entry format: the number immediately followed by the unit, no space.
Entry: 20psi
